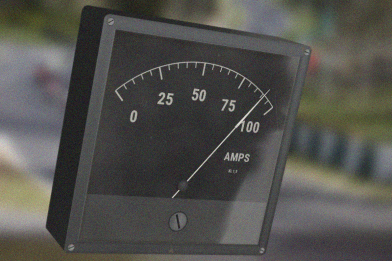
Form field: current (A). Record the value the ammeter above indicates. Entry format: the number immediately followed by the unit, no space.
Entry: 90A
